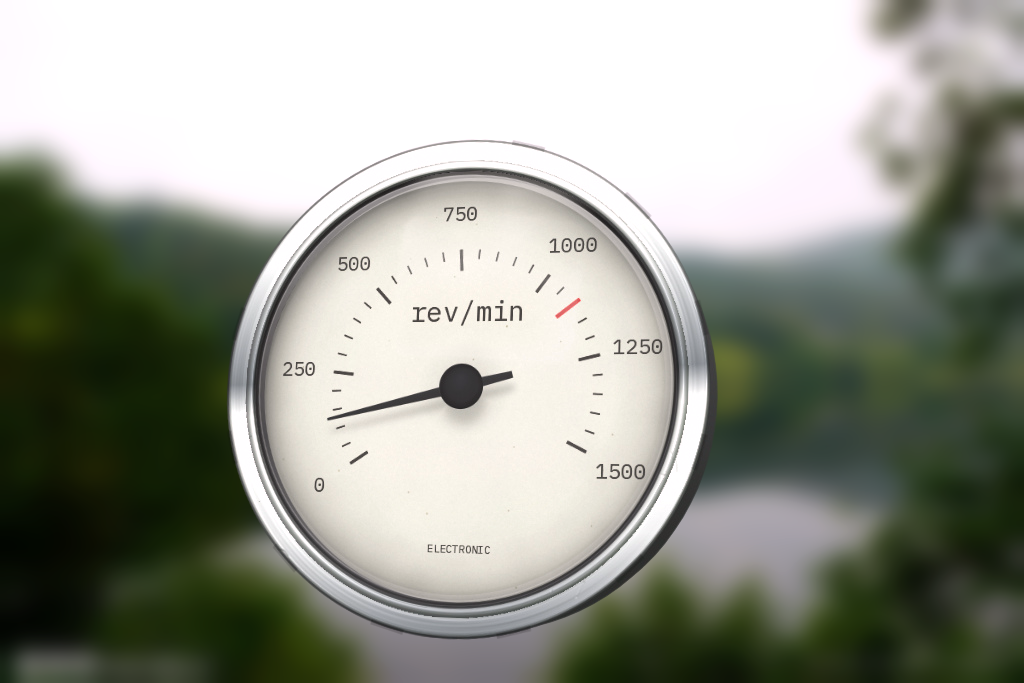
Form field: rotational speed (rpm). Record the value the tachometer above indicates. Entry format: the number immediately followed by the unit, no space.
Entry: 125rpm
